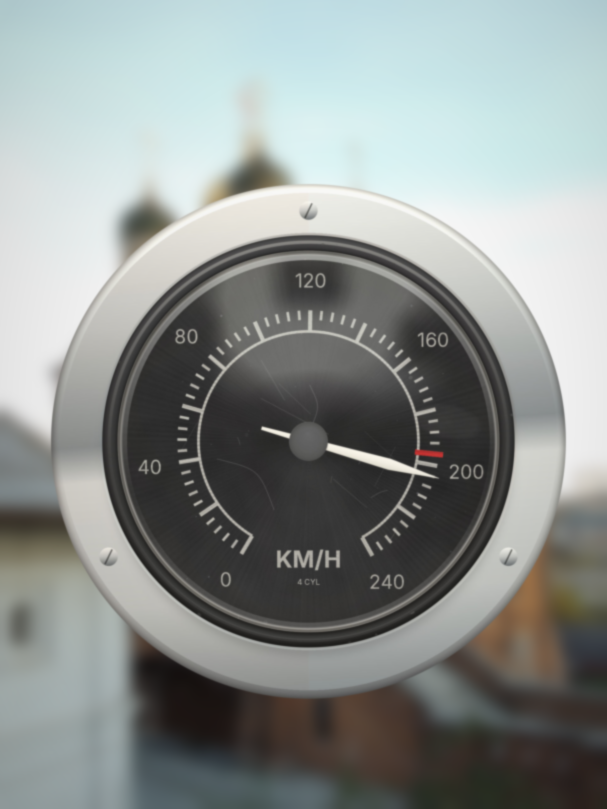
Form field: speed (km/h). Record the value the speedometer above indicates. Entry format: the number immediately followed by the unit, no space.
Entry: 204km/h
